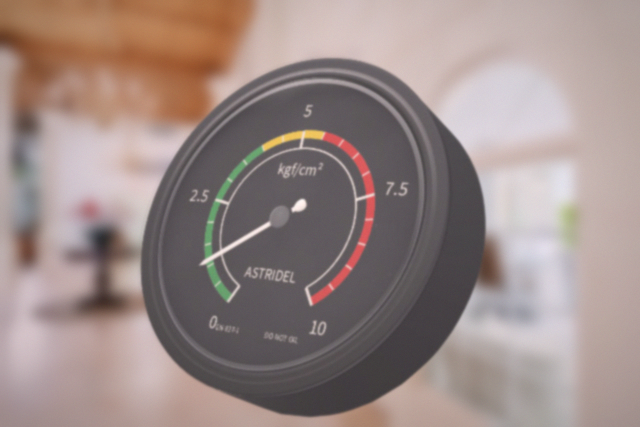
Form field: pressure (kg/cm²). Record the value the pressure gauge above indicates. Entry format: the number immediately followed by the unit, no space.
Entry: 1kg/cm²
